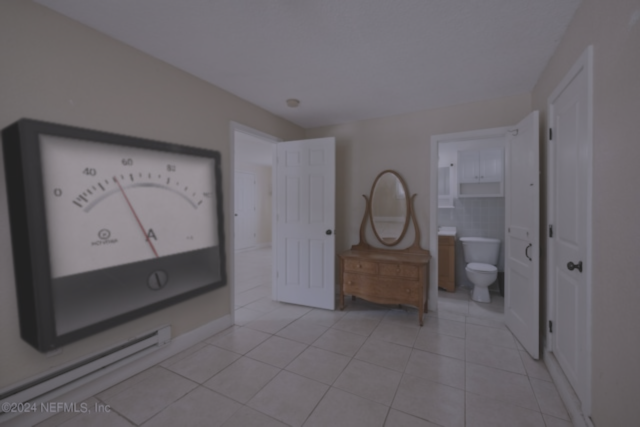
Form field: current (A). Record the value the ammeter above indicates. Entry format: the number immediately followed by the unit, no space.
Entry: 50A
